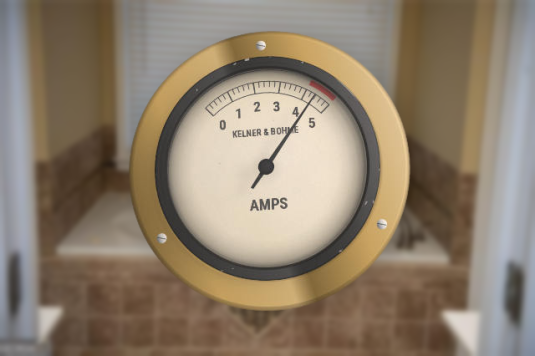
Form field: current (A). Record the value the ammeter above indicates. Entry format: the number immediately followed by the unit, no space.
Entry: 4.4A
